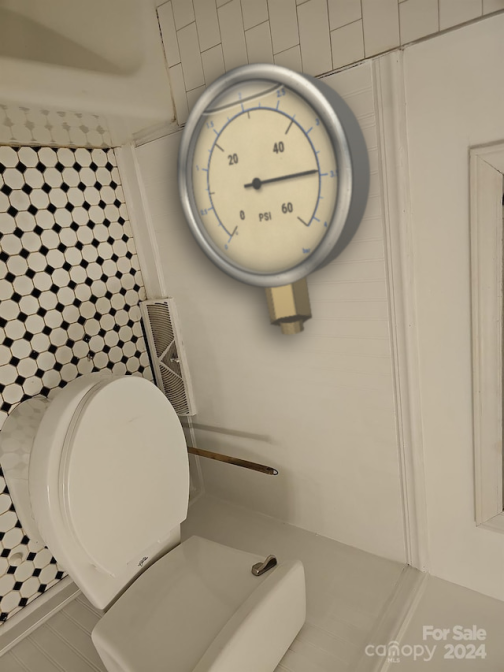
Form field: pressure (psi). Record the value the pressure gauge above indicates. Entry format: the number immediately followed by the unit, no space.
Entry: 50psi
